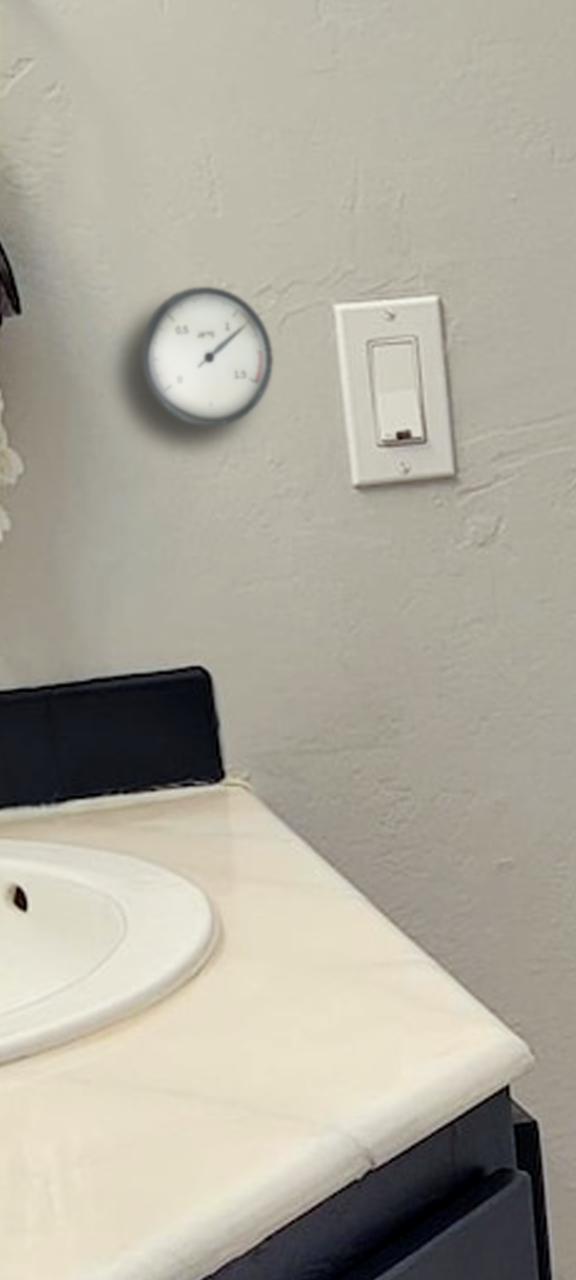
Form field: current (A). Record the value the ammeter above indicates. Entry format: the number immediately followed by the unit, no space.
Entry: 1.1A
